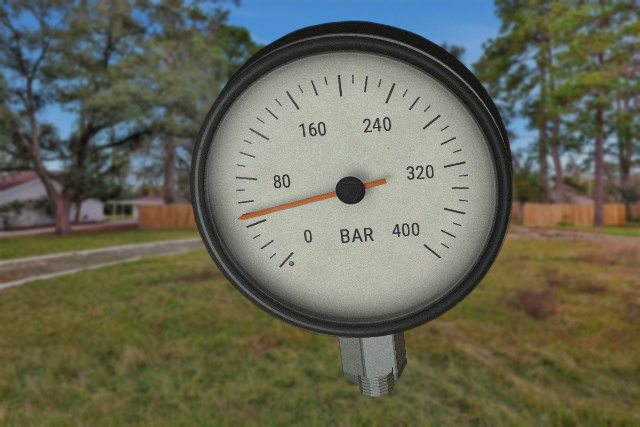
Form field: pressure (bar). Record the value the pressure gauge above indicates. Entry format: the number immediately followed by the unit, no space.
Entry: 50bar
